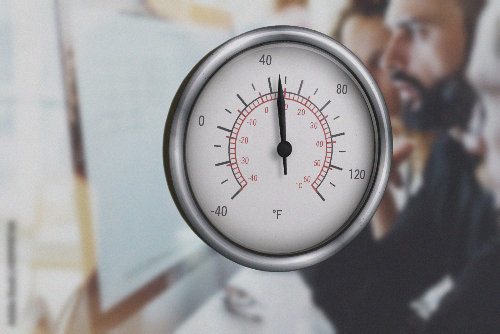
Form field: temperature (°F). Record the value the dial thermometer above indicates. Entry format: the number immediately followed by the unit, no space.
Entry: 45°F
